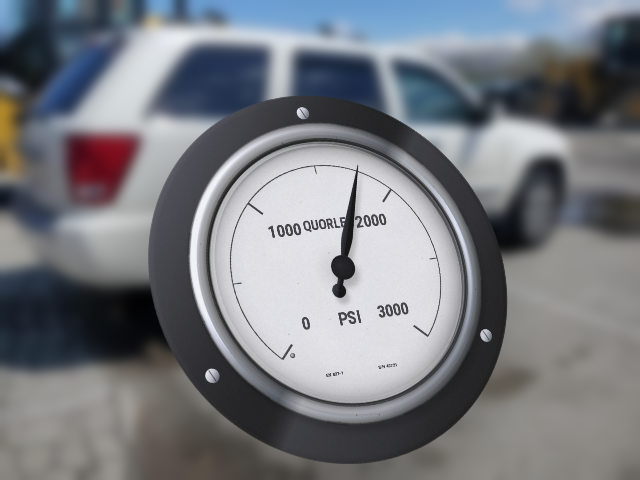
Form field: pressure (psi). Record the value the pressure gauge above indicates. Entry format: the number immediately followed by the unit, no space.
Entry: 1750psi
